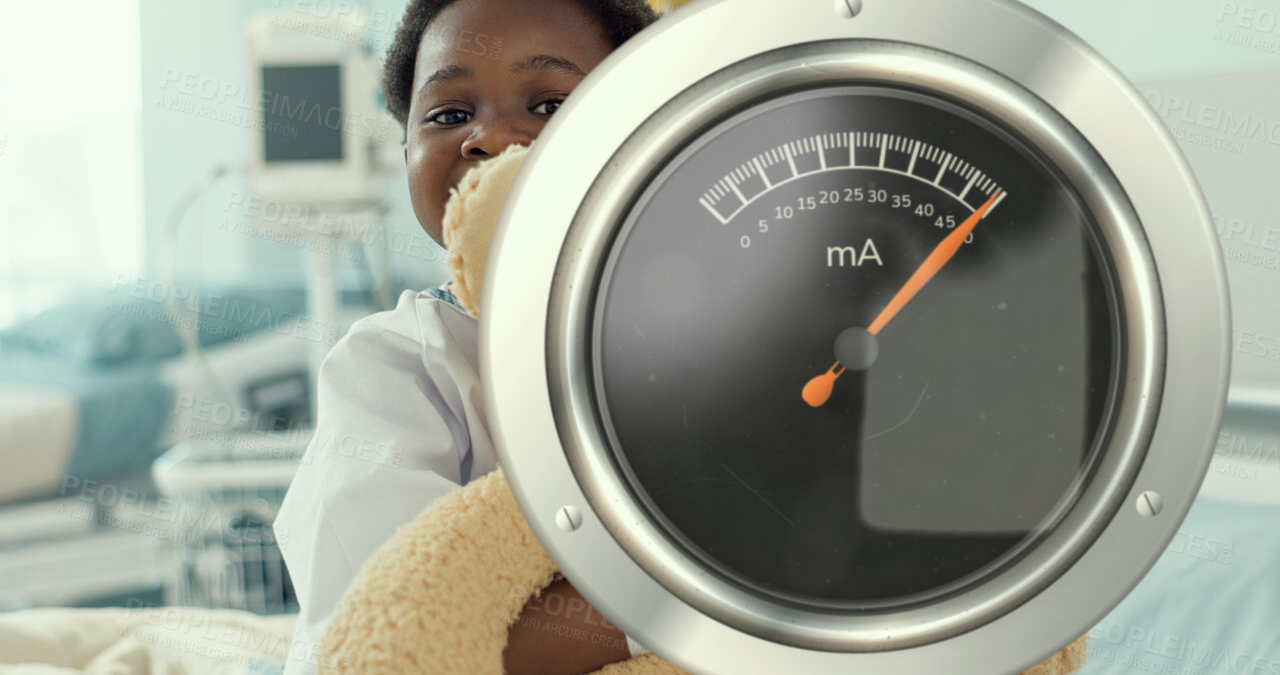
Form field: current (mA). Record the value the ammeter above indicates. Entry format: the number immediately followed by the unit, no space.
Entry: 49mA
